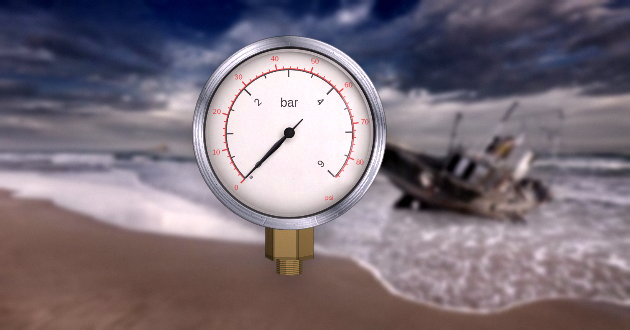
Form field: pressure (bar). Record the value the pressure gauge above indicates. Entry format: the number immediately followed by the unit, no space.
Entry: 0bar
